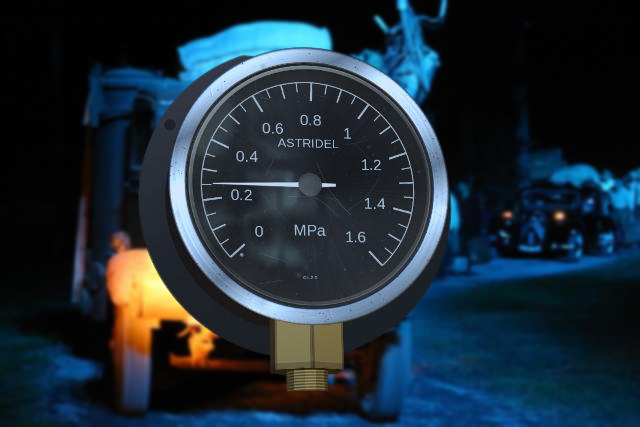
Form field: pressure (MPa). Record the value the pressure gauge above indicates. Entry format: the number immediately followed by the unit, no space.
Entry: 0.25MPa
